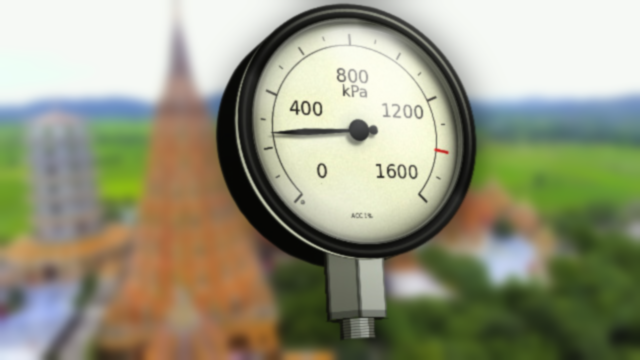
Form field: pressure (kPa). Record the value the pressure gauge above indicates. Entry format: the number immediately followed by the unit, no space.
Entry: 250kPa
